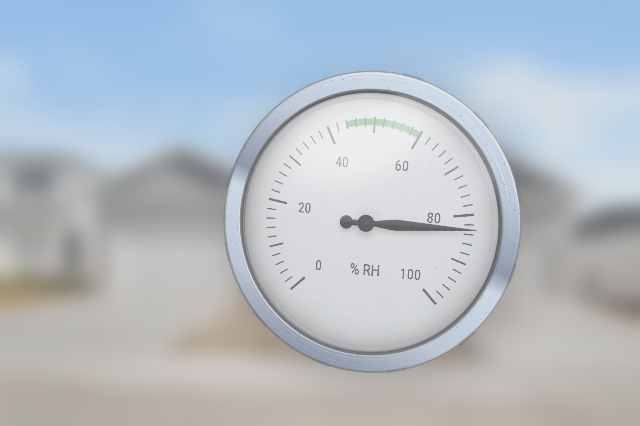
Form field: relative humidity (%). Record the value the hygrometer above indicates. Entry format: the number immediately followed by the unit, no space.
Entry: 83%
